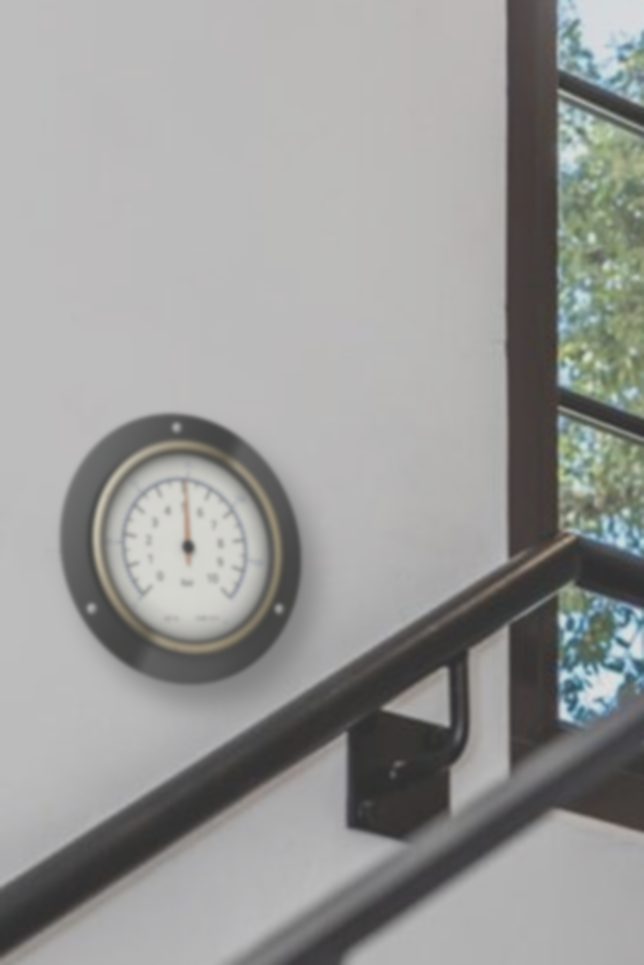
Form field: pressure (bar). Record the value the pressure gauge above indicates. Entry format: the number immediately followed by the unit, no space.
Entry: 5bar
